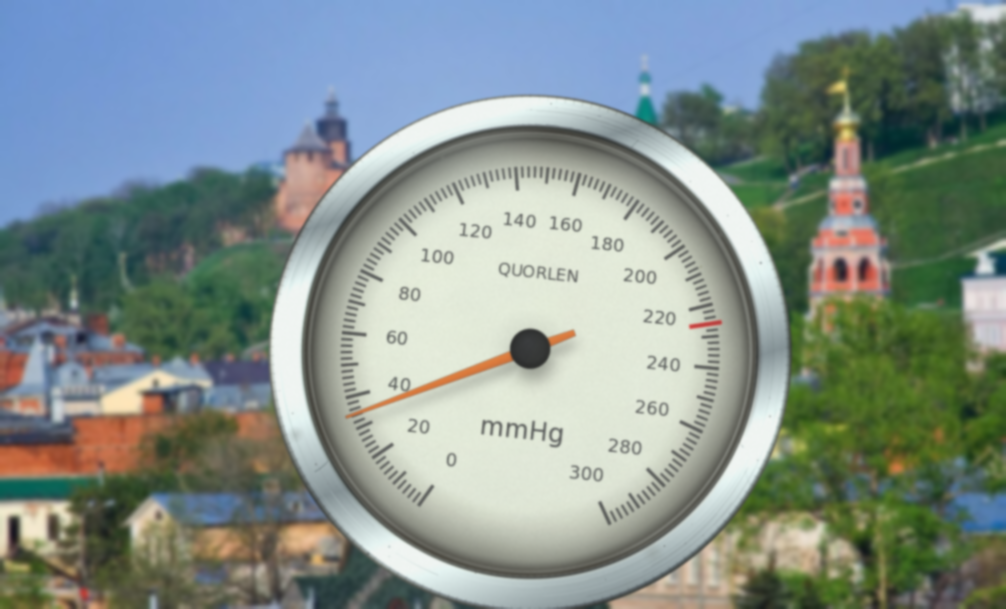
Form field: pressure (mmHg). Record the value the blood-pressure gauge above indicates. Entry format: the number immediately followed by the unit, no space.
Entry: 34mmHg
